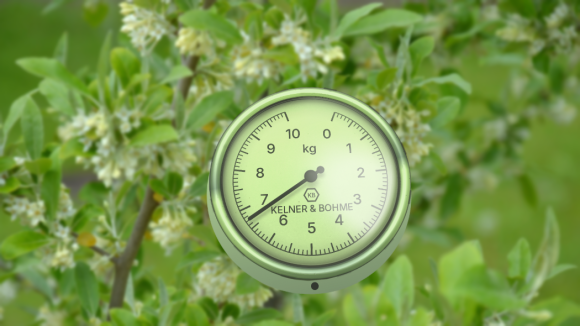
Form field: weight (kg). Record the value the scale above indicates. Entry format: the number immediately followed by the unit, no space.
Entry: 6.7kg
